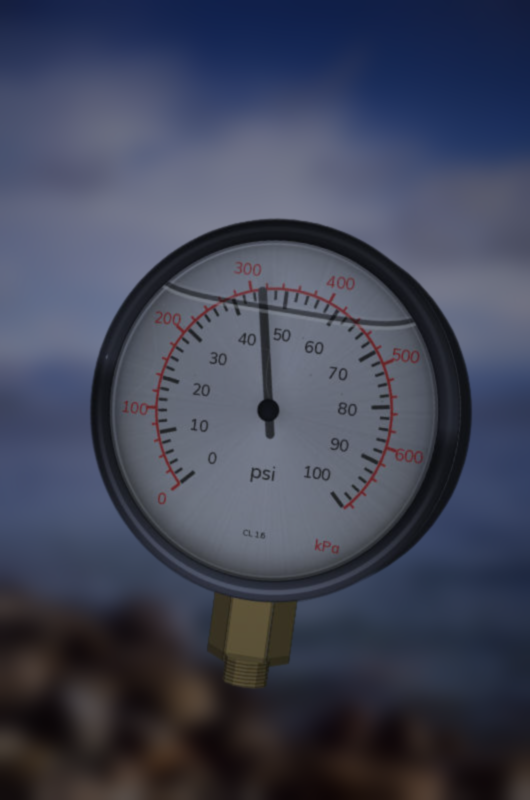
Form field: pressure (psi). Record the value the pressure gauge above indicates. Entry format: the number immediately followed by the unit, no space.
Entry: 46psi
